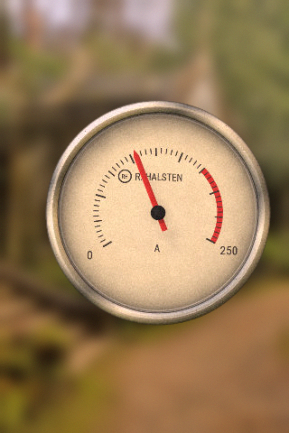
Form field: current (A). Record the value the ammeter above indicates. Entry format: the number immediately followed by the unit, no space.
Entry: 105A
